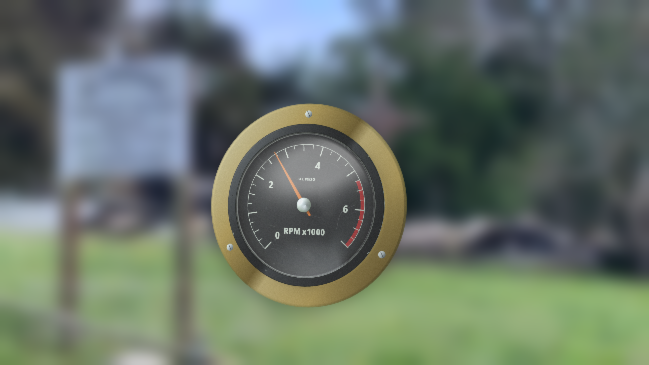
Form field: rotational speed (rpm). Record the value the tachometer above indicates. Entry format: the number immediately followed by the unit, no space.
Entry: 2750rpm
